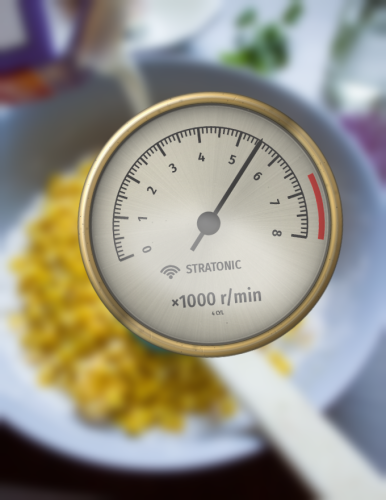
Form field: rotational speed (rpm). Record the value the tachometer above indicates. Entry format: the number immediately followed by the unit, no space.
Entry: 5500rpm
